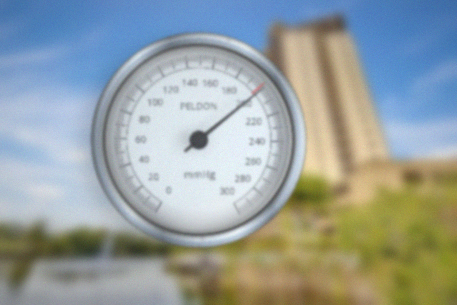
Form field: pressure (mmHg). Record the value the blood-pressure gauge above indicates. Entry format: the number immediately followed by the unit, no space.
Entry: 200mmHg
